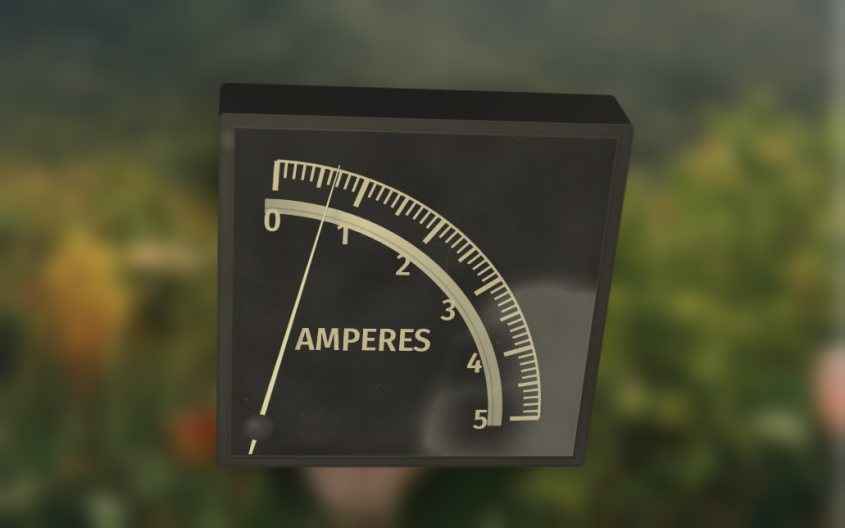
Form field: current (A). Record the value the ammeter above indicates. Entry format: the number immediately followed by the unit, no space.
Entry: 0.65A
